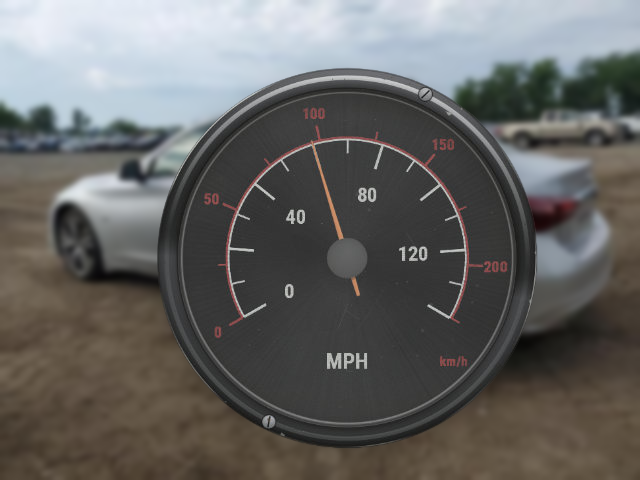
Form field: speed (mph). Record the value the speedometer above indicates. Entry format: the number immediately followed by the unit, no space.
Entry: 60mph
